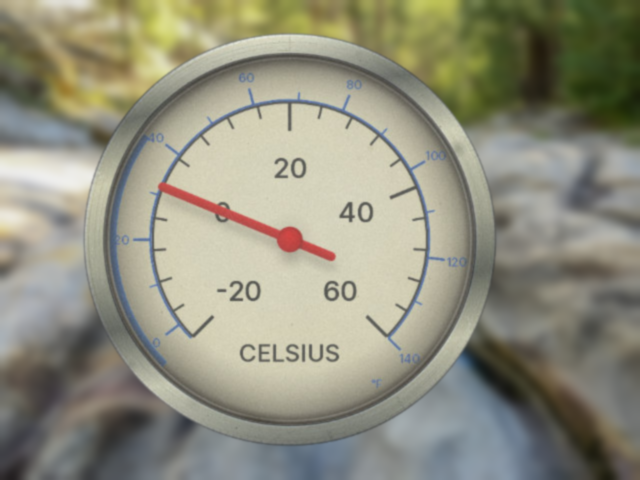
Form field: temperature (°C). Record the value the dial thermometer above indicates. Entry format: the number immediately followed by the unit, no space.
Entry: 0°C
